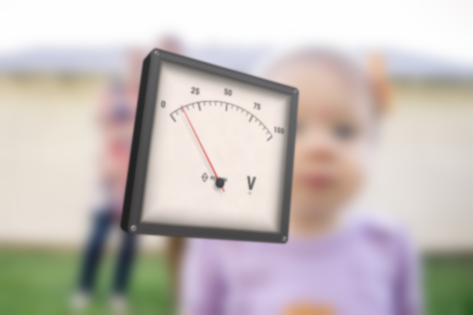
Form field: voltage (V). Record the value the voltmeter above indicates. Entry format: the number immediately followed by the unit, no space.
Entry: 10V
